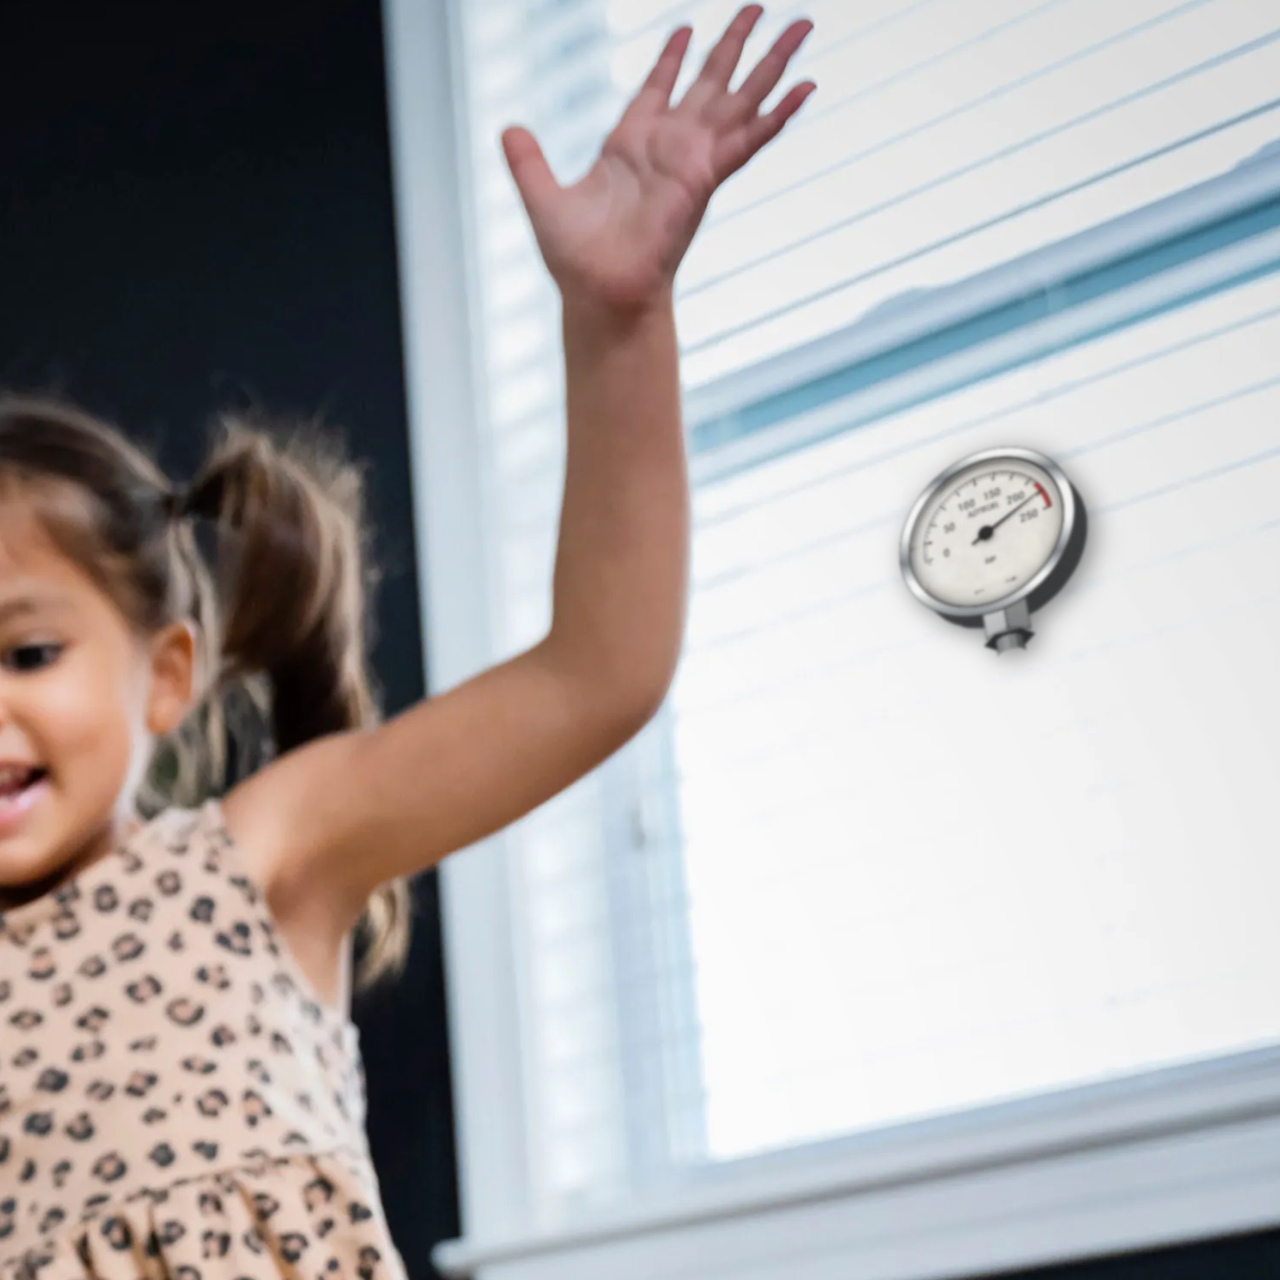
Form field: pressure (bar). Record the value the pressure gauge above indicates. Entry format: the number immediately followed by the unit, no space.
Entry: 225bar
